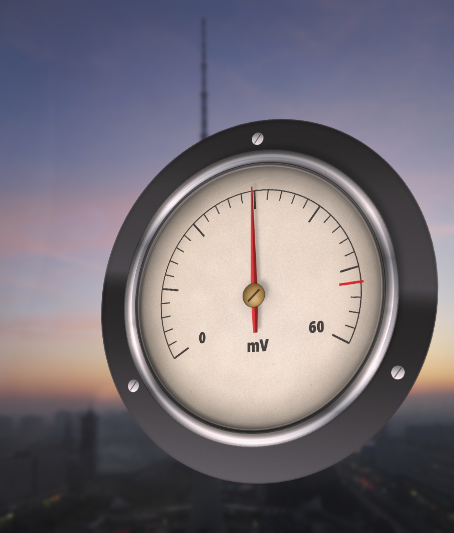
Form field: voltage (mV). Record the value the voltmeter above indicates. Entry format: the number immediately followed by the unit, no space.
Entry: 30mV
